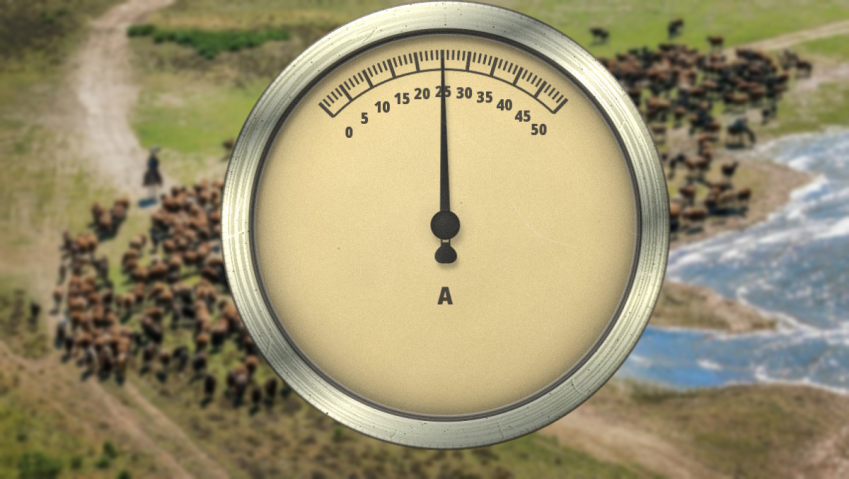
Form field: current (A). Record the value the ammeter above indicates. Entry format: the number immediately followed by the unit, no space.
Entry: 25A
